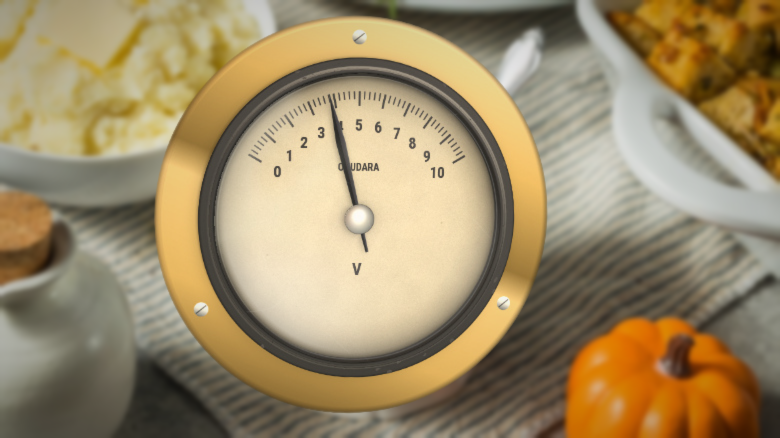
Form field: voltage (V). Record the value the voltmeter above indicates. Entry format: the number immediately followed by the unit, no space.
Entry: 3.8V
